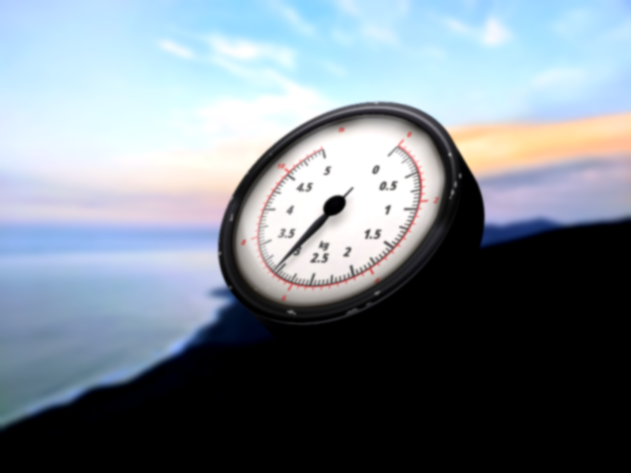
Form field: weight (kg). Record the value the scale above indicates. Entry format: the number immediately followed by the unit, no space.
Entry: 3kg
